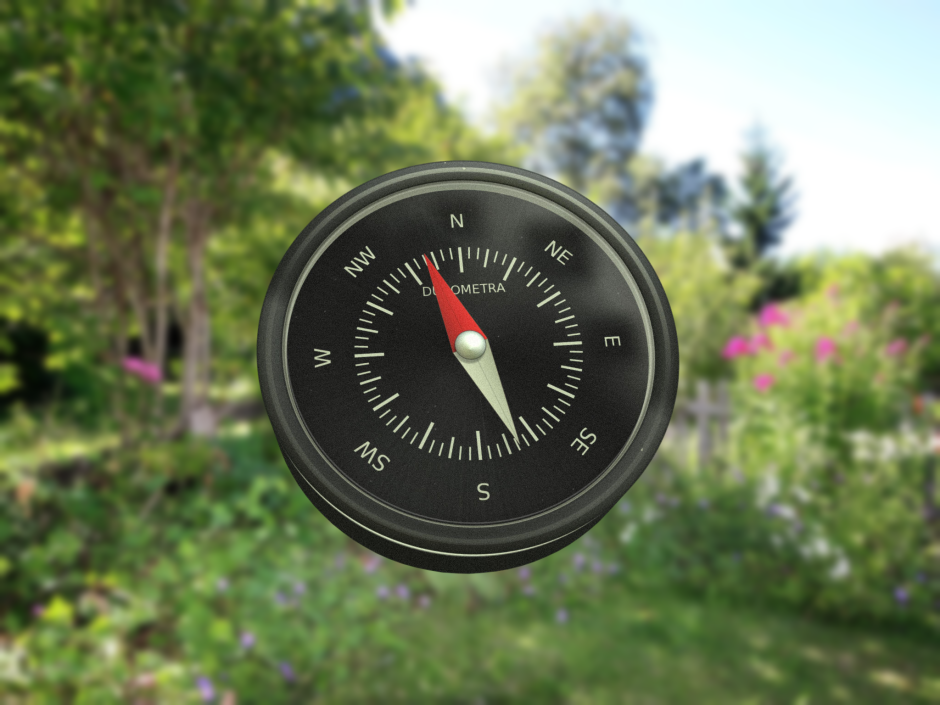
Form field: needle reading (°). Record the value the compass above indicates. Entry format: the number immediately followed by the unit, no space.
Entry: 340°
